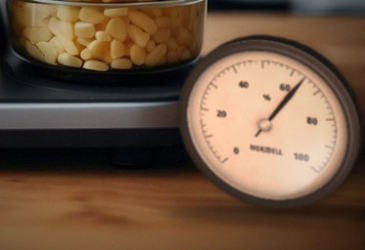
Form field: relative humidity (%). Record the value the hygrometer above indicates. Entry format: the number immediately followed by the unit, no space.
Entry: 64%
